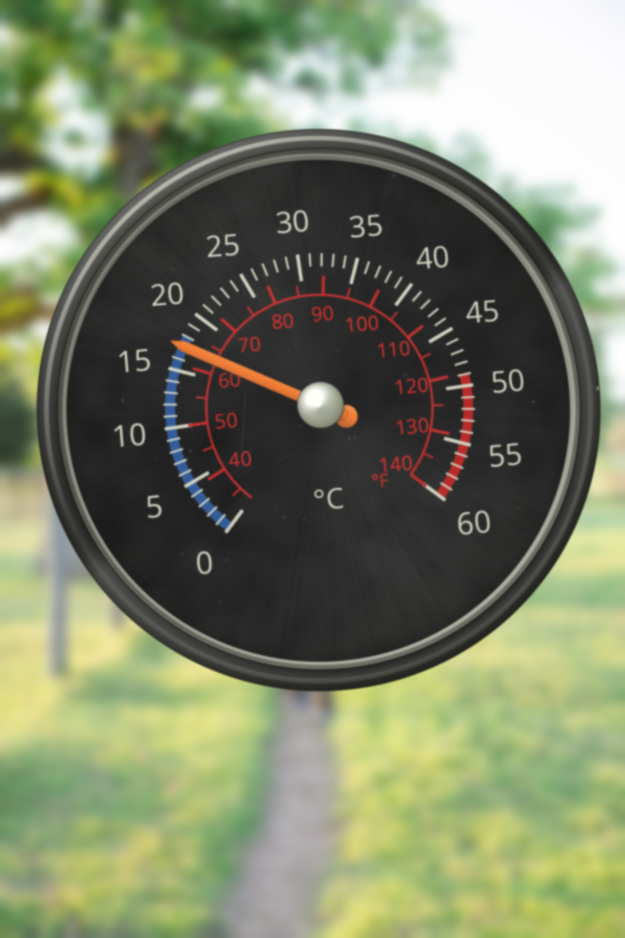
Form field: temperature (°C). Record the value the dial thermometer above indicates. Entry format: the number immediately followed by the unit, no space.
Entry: 17°C
